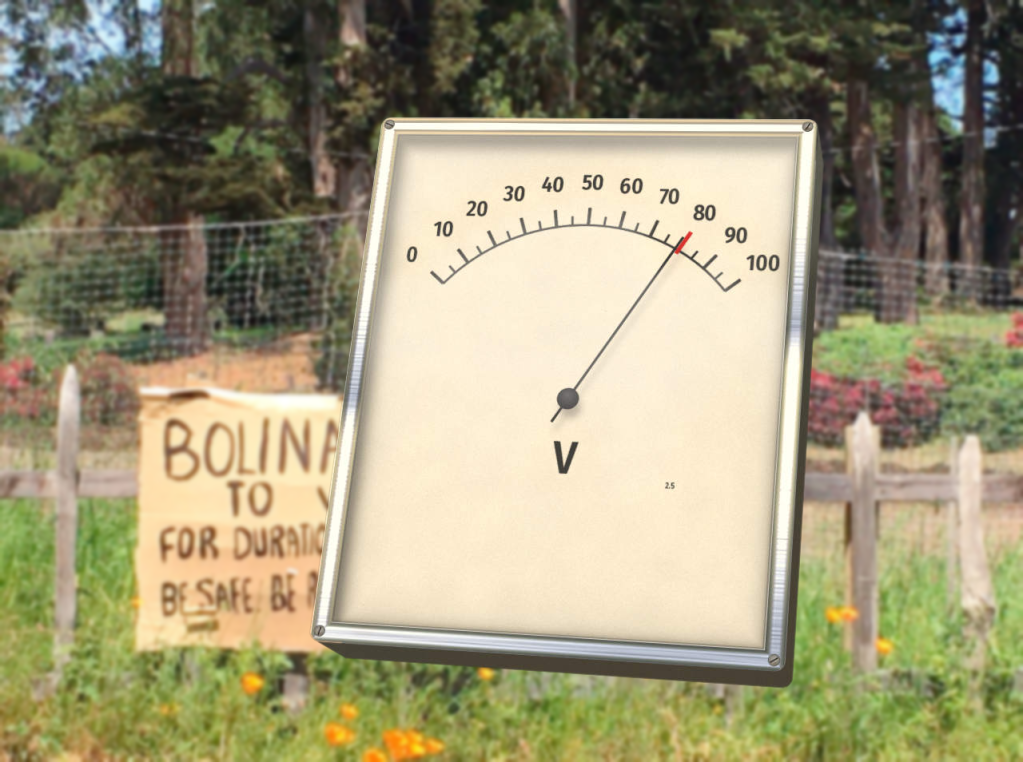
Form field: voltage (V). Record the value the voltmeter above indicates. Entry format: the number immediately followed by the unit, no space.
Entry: 80V
